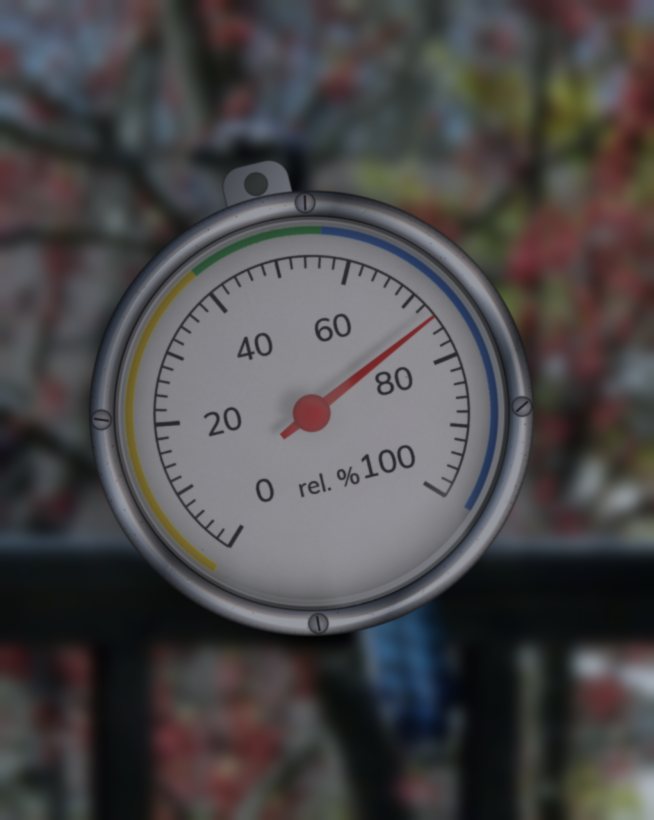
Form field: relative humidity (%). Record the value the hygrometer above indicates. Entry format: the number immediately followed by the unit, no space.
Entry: 74%
